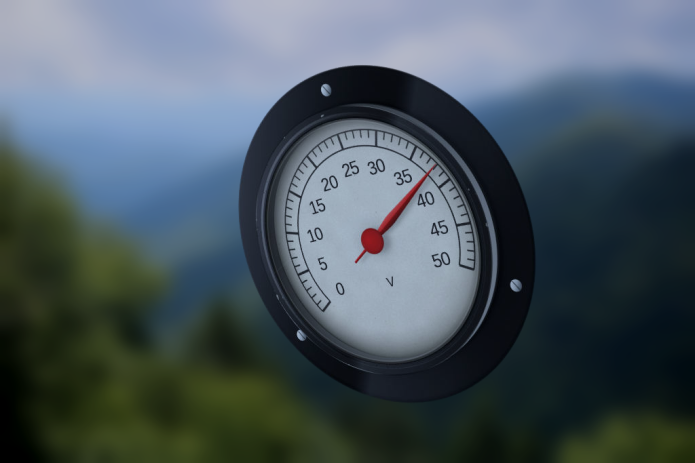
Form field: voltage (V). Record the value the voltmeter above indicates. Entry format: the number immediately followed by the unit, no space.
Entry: 38V
